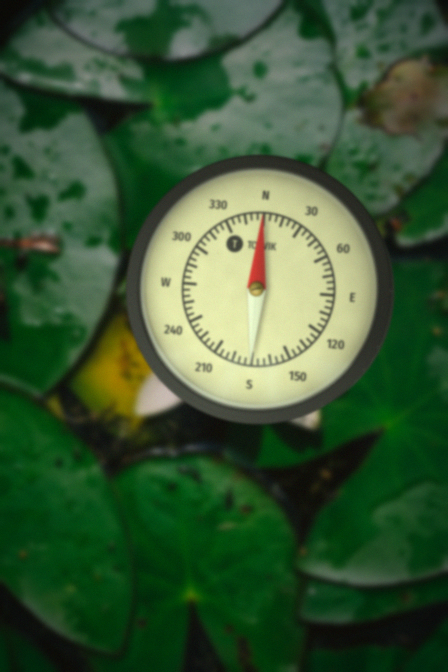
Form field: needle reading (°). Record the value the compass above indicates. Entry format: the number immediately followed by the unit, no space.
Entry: 0°
